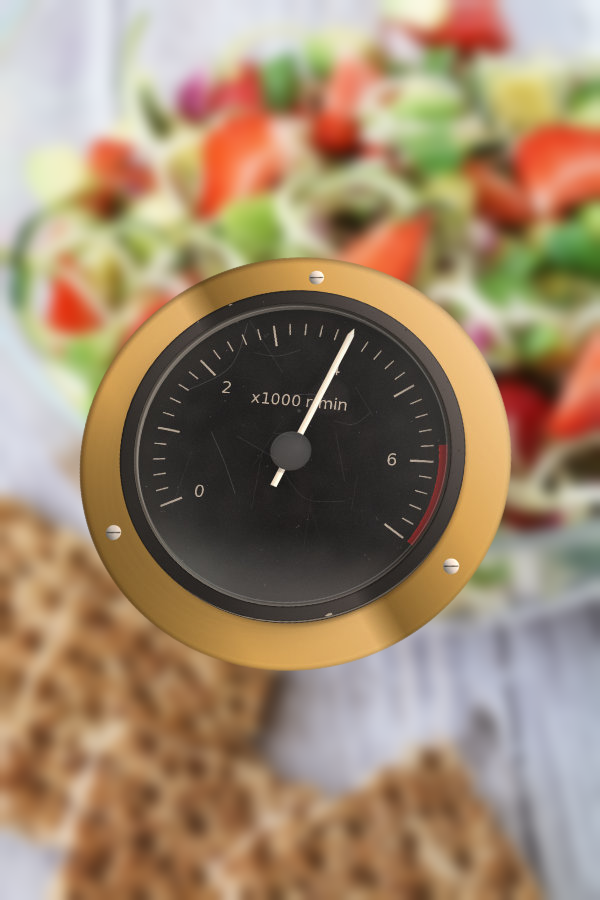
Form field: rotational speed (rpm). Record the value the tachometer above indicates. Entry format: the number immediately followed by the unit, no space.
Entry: 4000rpm
